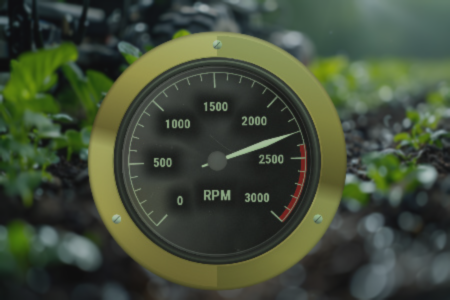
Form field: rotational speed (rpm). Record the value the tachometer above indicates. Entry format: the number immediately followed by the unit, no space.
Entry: 2300rpm
